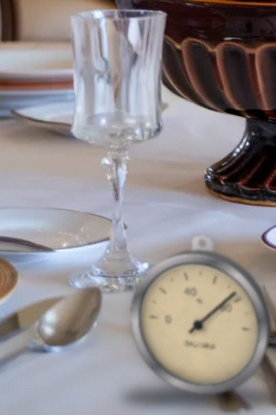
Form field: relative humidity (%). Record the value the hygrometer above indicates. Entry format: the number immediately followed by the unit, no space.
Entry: 75%
